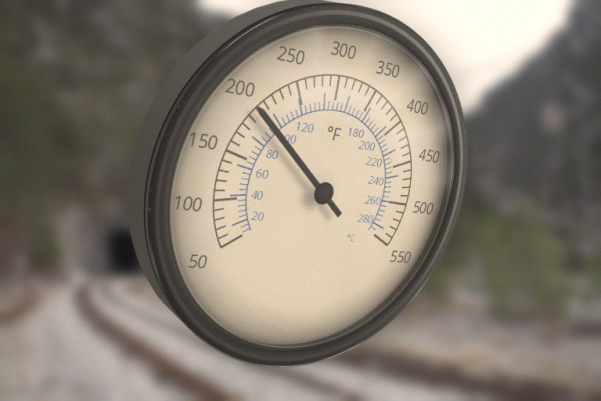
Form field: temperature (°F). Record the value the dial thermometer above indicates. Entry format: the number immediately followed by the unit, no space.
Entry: 200°F
